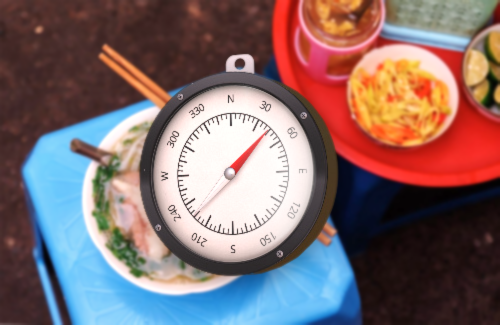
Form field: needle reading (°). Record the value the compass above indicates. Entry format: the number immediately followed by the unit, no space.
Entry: 45°
